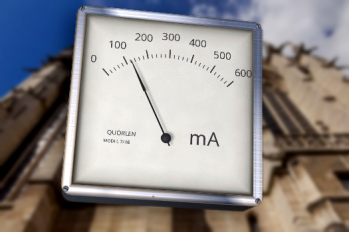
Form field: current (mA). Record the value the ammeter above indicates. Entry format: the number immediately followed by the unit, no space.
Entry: 120mA
